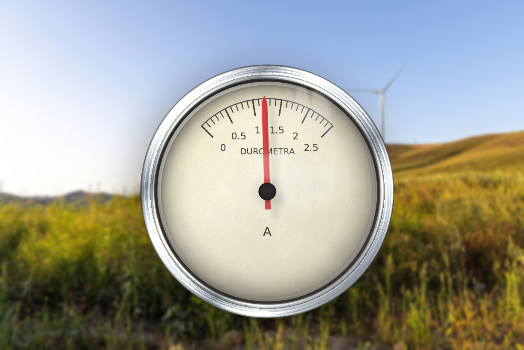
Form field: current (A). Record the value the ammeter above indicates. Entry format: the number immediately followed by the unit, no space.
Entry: 1.2A
